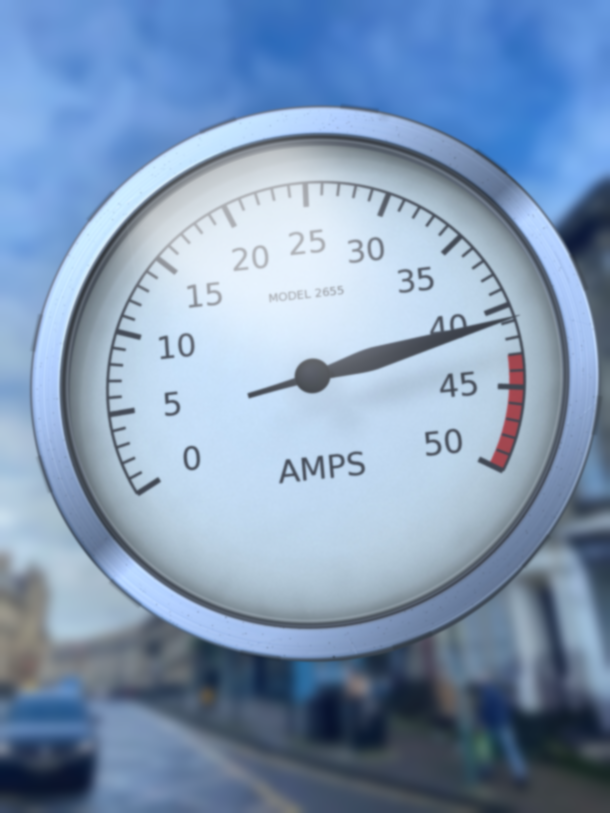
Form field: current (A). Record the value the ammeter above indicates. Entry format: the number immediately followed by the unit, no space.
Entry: 41A
